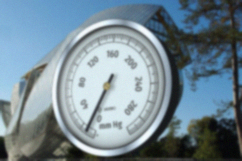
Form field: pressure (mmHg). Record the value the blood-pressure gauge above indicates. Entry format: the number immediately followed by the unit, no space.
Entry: 10mmHg
